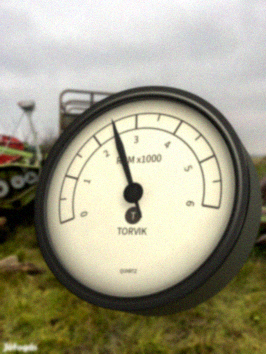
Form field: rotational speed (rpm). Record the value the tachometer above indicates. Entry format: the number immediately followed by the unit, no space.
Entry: 2500rpm
